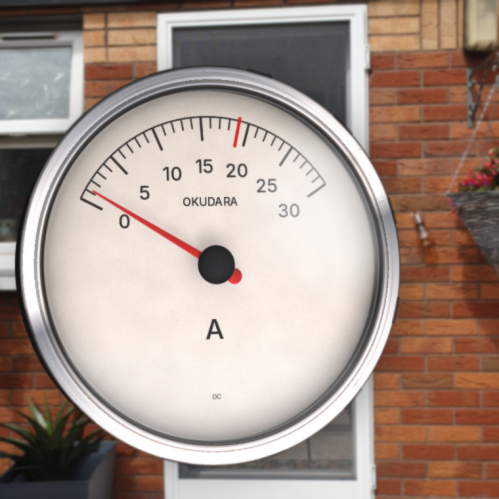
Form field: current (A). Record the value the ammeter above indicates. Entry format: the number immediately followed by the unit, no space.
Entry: 1A
